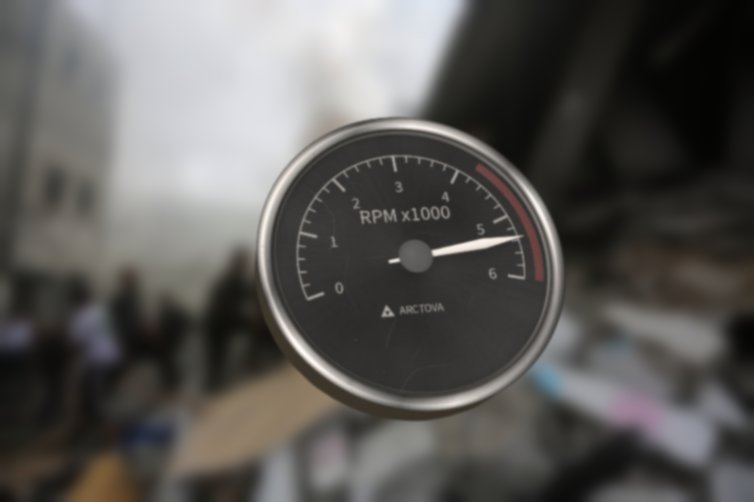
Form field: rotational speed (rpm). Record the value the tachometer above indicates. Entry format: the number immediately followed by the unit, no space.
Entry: 5400rpm
